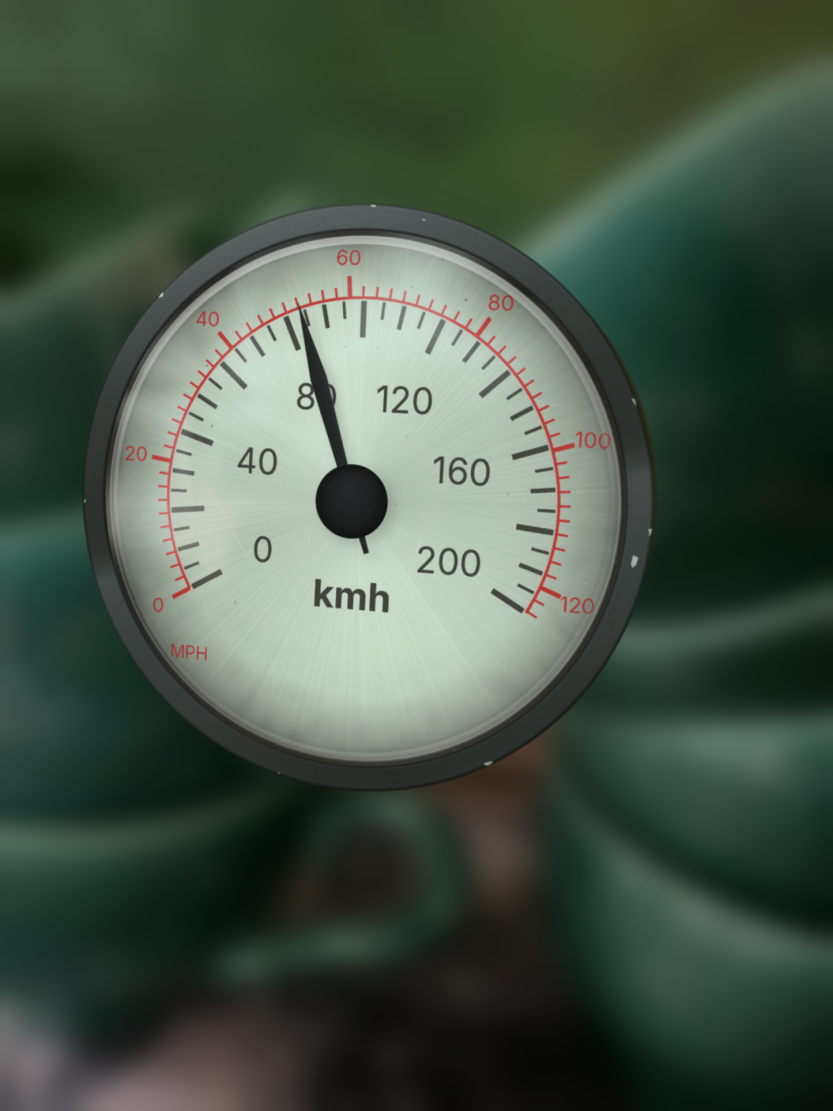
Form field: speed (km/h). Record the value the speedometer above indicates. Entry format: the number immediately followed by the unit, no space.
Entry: 85km/h
